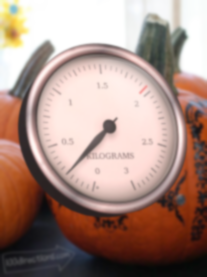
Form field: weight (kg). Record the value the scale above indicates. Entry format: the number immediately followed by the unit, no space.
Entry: 0.25kg
